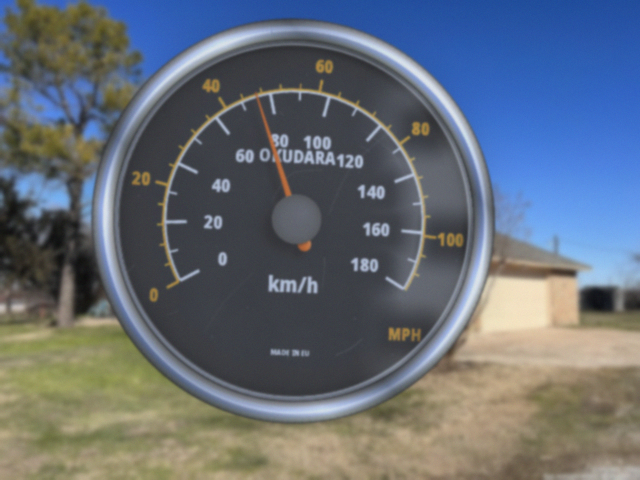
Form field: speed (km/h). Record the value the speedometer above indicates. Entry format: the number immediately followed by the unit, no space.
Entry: 75km/h
